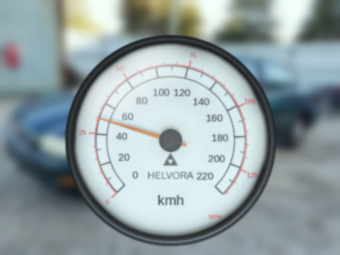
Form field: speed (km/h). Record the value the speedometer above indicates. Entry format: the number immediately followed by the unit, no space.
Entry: 50km/h
